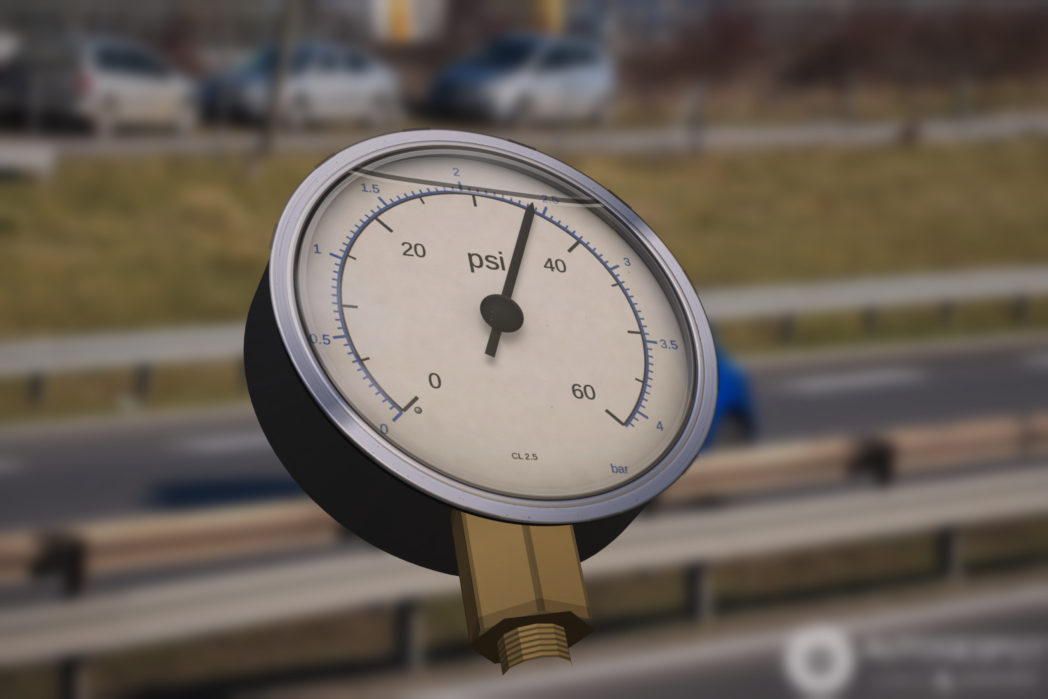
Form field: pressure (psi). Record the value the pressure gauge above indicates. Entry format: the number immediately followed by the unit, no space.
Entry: 35psi
